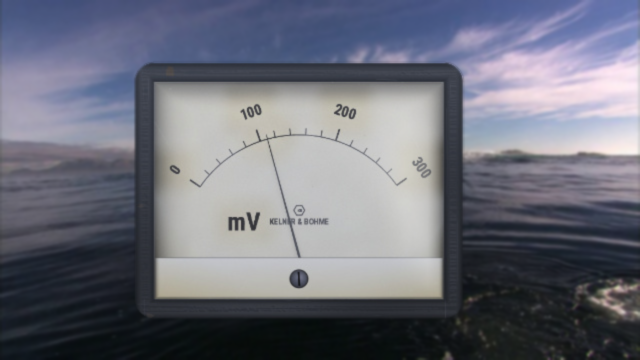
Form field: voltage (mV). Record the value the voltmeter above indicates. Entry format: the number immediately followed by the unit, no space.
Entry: 110mV
